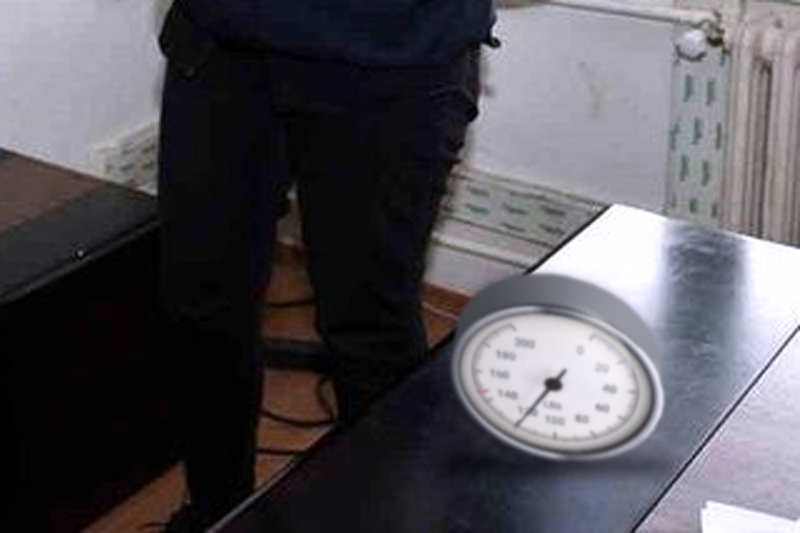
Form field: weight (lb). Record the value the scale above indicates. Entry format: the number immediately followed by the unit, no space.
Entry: 120lb
